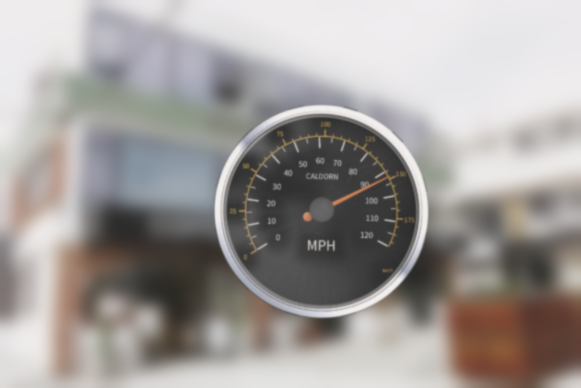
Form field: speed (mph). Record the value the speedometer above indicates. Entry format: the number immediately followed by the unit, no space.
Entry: 92.5mph
